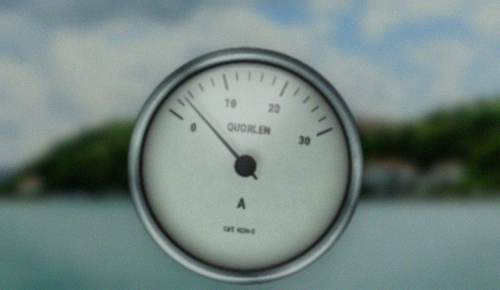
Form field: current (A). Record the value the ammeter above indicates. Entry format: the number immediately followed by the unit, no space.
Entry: 3A
